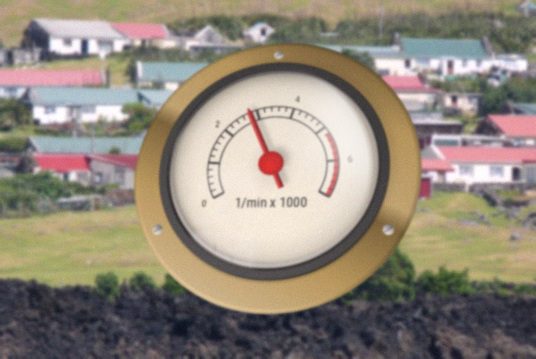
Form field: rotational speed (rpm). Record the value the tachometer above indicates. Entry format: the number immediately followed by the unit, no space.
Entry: 2800rpm
